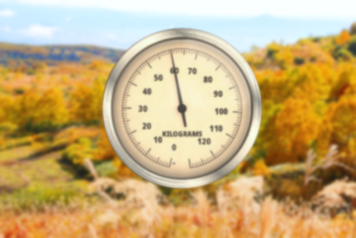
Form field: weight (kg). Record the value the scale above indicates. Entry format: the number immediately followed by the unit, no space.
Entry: 60kg
